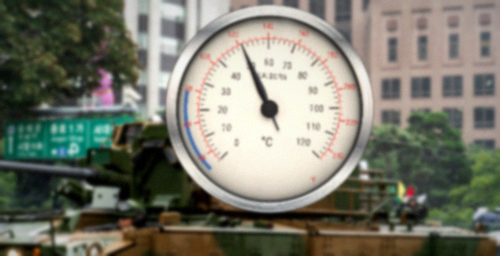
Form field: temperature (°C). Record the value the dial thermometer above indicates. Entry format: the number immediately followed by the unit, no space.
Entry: 50°C
